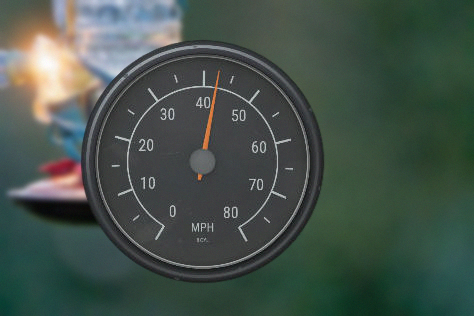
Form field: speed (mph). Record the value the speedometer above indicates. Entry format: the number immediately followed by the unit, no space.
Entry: 42.5mph
